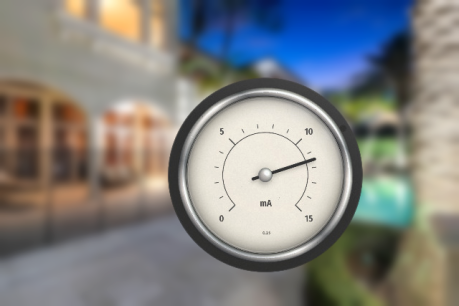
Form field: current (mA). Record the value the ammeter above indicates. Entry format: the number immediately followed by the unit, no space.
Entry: 11.5mA
